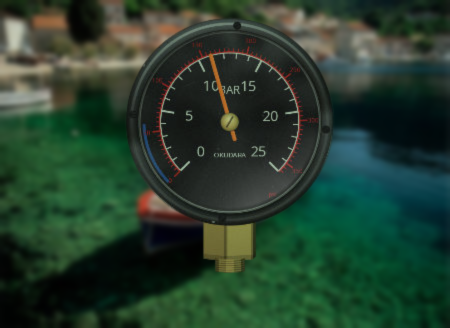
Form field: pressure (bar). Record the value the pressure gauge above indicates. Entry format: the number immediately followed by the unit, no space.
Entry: 11bar
